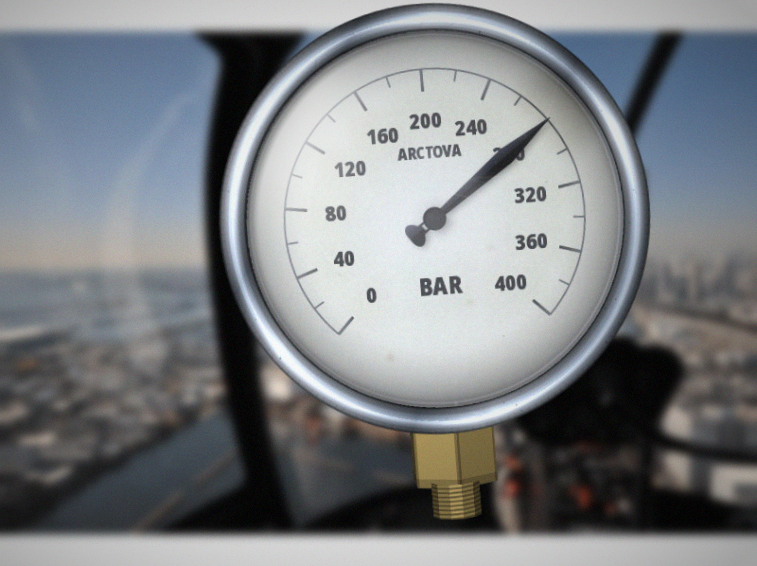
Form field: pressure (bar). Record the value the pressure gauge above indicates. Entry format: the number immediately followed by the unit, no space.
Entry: 280bar
